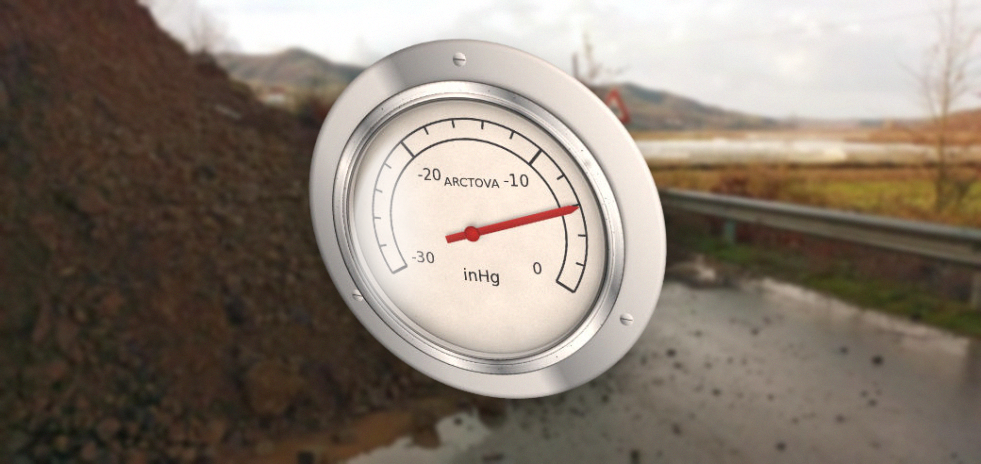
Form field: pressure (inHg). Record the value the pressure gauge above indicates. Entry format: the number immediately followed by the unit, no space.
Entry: -6inHg
